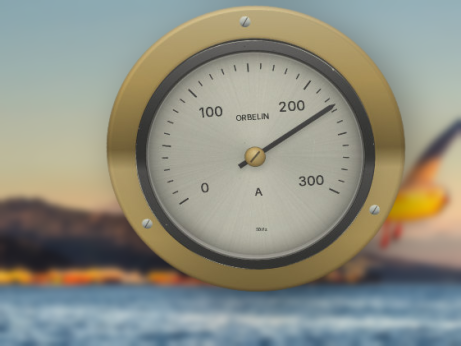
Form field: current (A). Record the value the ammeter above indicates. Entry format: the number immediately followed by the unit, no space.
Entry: 225A
